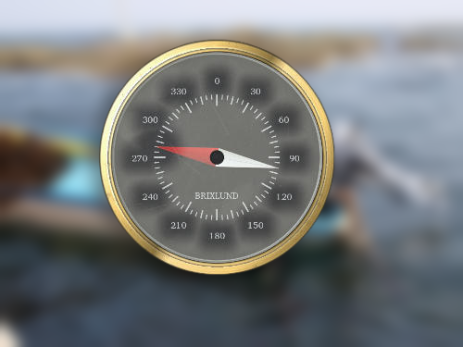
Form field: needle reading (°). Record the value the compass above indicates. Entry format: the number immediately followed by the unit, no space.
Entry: 280°
